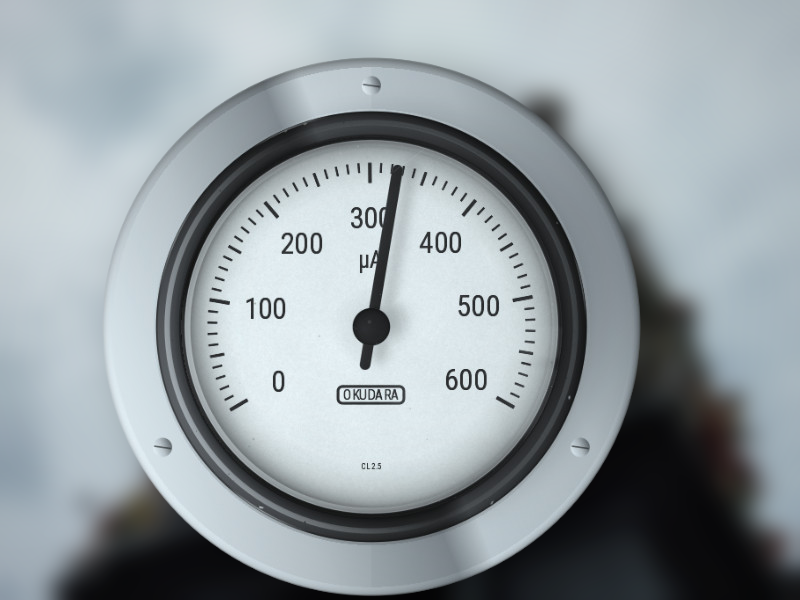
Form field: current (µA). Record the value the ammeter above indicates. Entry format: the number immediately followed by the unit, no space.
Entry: 325µA
